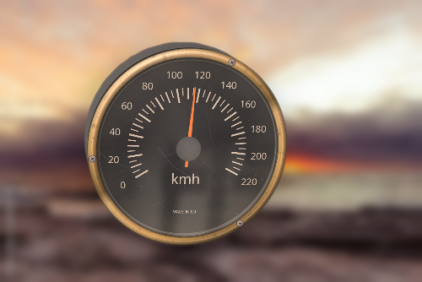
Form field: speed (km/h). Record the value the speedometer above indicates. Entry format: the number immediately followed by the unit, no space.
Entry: 115km/h
